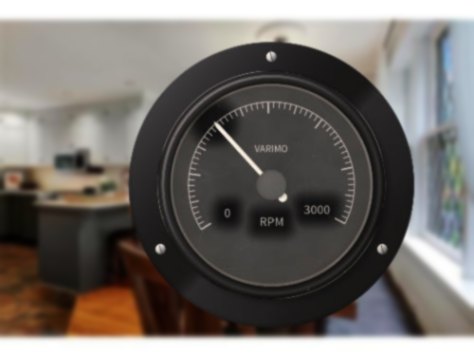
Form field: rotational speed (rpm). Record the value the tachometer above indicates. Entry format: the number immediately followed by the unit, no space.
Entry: 1000rpm
